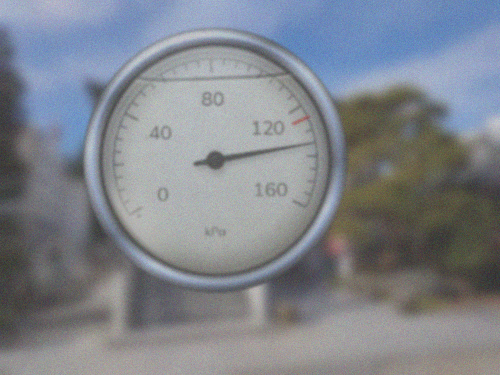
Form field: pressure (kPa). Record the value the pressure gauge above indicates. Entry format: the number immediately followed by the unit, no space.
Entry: 135kPa
